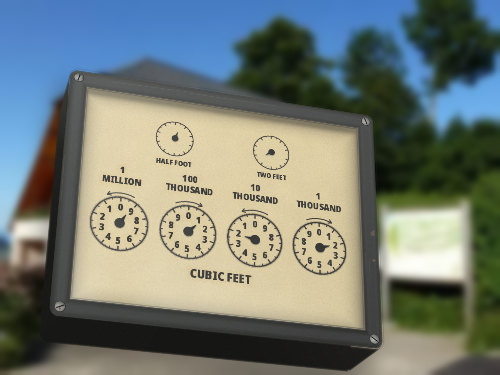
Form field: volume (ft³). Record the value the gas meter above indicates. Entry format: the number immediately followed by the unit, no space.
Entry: 912200ft³
